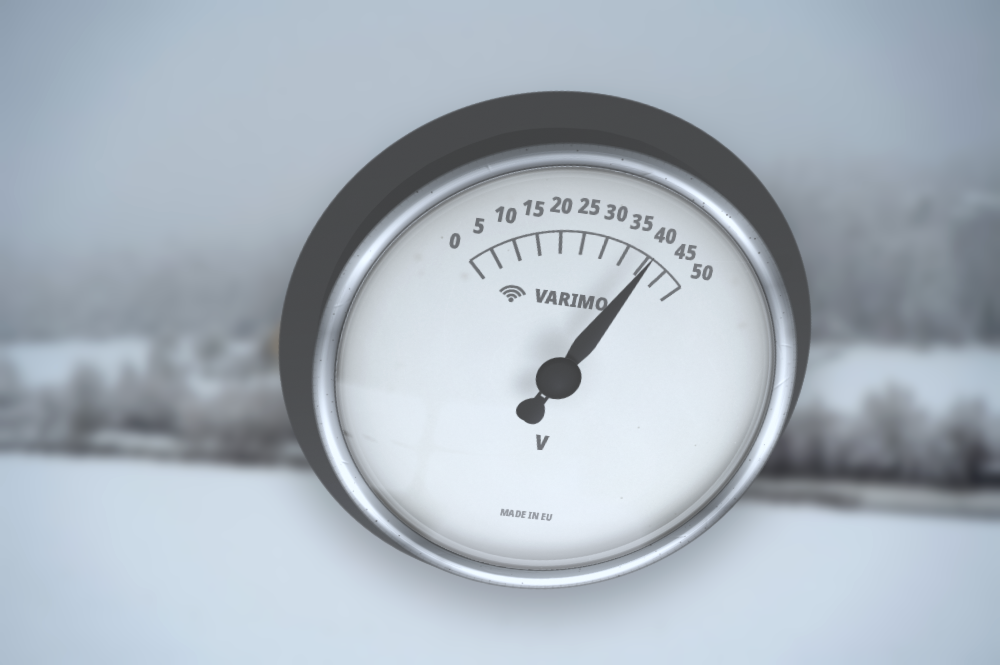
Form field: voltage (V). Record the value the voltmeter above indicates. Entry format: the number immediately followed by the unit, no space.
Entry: 40V
